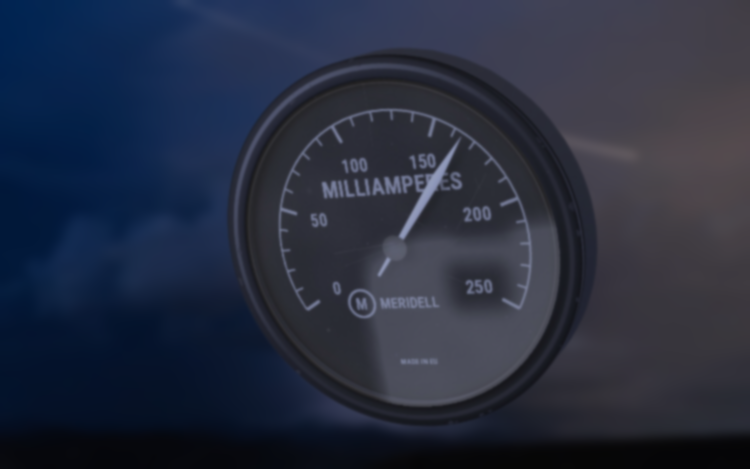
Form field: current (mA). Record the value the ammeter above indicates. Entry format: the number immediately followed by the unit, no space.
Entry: 165mA
